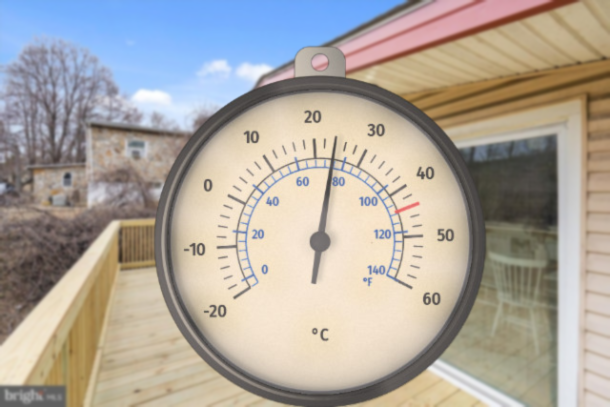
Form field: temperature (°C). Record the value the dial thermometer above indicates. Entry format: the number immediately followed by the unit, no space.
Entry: 24°C
